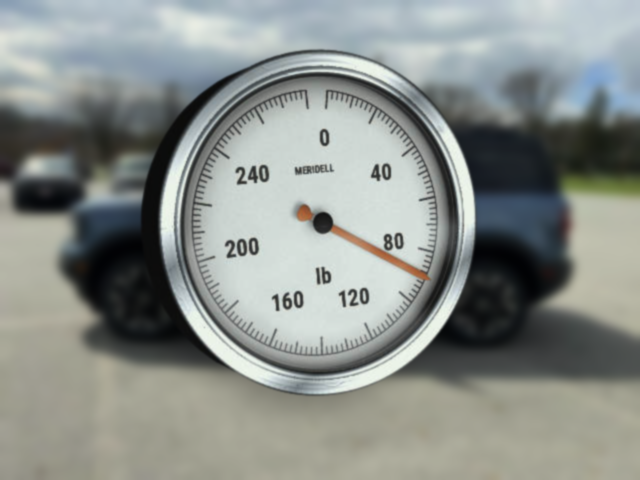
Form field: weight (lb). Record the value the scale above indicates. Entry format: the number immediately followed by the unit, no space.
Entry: 90lb
